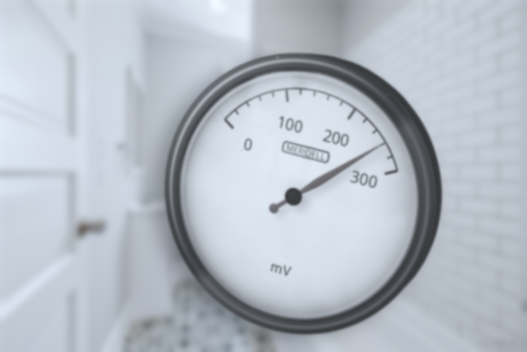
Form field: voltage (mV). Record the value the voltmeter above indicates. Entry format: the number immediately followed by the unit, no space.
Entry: 260mV
